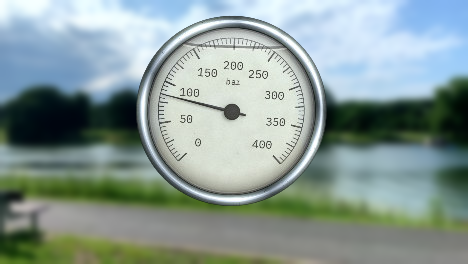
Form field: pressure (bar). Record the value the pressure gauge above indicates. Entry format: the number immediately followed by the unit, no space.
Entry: 85bar
